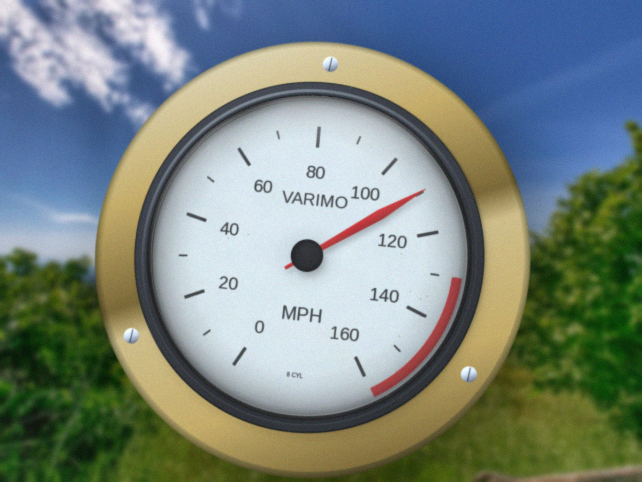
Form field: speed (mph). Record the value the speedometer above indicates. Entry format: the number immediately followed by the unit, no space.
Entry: 110mph
